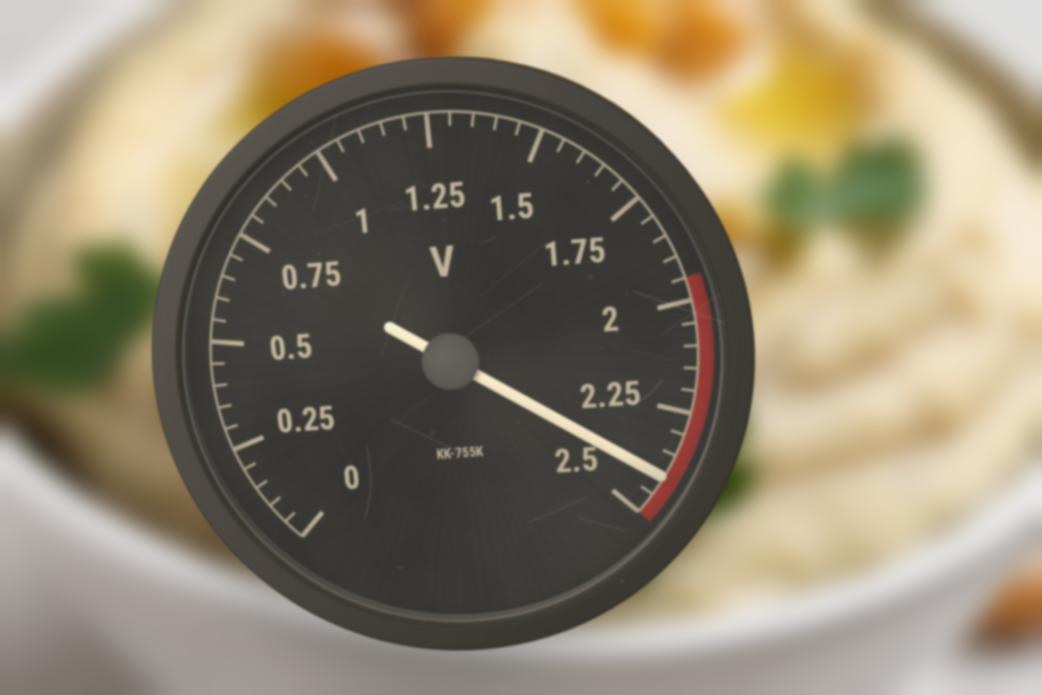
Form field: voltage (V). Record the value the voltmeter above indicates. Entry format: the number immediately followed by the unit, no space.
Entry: 2.4V
